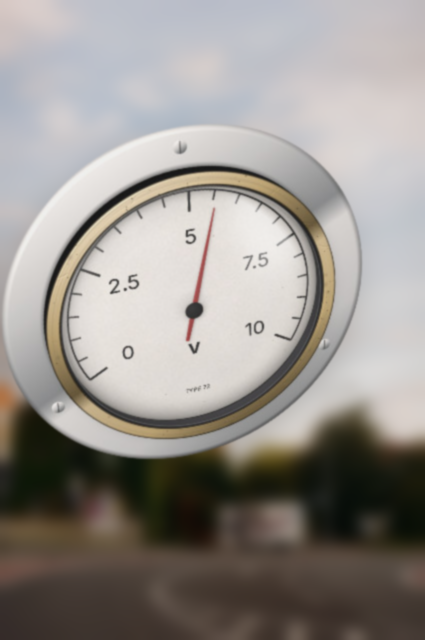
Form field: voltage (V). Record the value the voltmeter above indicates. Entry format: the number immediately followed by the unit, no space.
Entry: 5.5V
